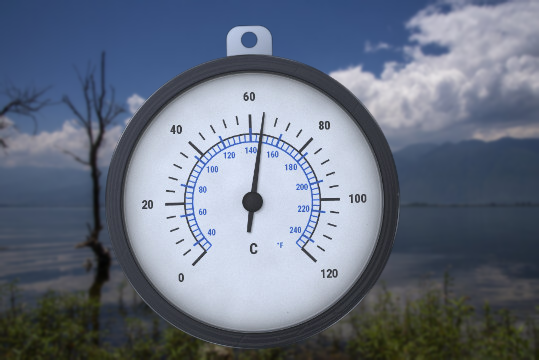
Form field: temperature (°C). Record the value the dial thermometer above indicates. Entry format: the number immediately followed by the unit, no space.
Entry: 64°C
